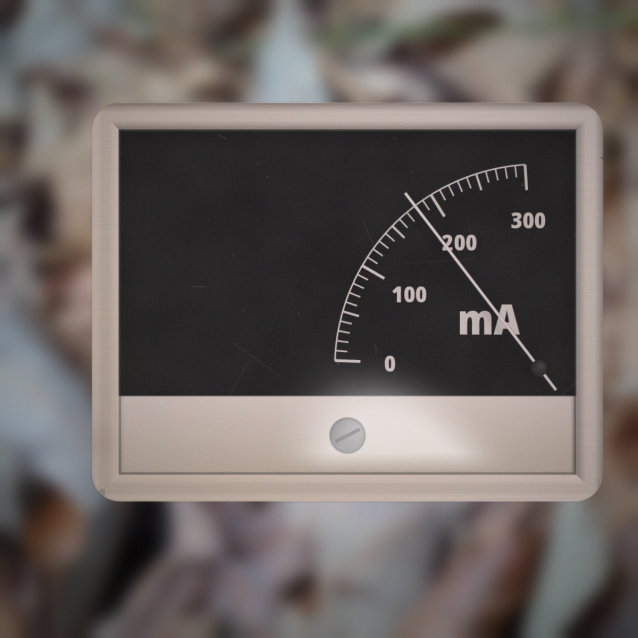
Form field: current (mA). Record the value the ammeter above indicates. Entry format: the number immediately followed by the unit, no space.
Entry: 180mA
